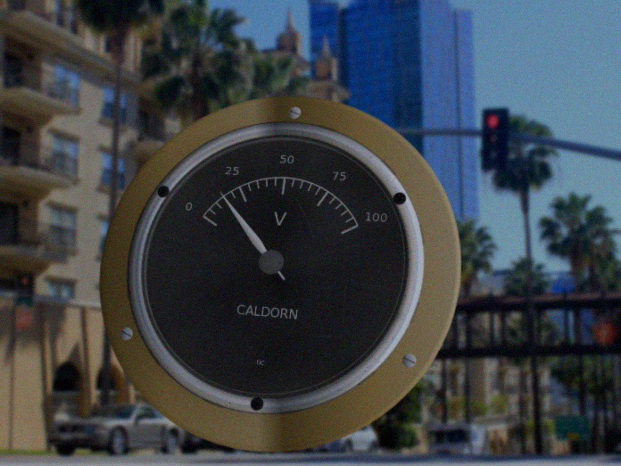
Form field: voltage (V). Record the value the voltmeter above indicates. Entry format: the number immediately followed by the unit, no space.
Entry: 15V
